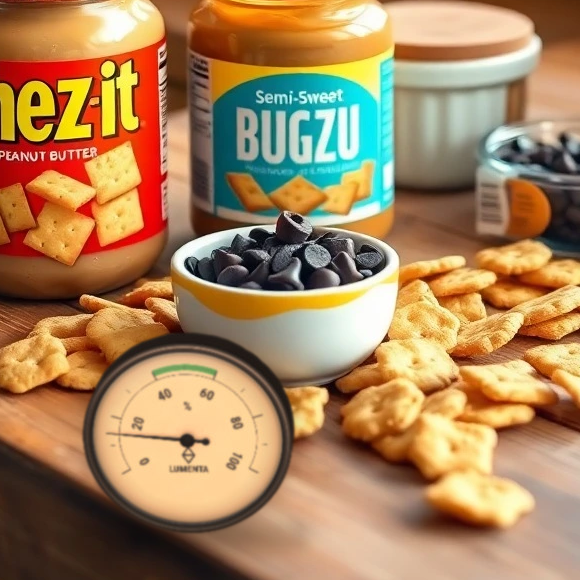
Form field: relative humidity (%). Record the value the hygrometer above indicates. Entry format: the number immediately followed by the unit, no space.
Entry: 15%
